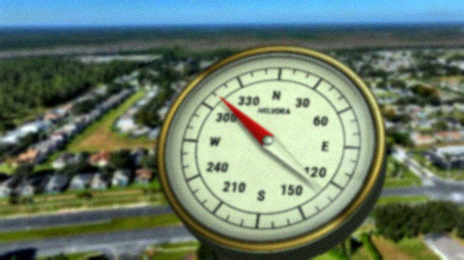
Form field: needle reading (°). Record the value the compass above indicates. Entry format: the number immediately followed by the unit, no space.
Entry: 310°
